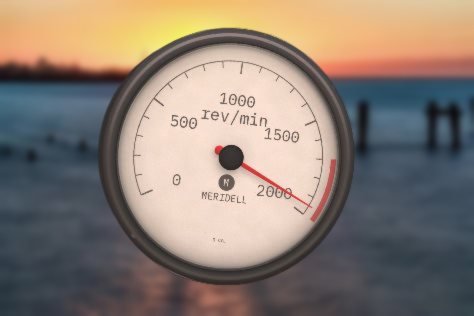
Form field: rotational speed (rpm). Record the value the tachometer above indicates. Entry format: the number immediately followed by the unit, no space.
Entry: 1950rpm
